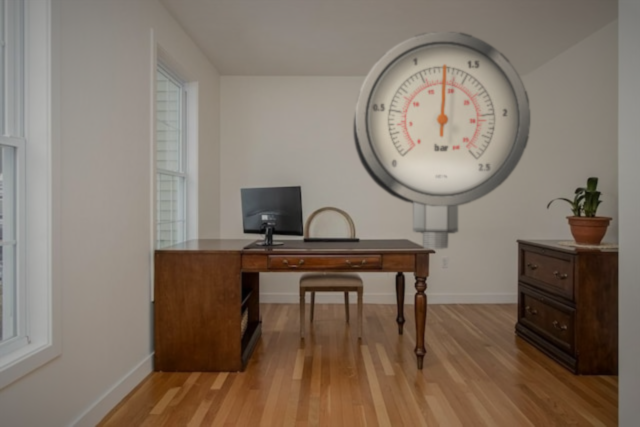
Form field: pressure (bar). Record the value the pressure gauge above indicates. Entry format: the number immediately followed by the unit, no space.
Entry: 1.25bar
